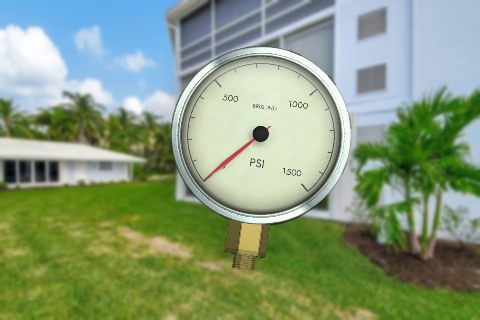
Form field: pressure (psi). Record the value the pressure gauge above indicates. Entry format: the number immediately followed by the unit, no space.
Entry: 0psi
